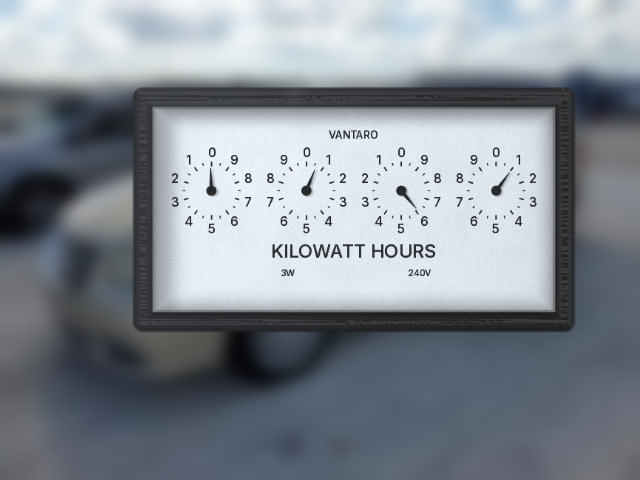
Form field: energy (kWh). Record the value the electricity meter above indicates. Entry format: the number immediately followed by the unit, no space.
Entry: 61kWh
